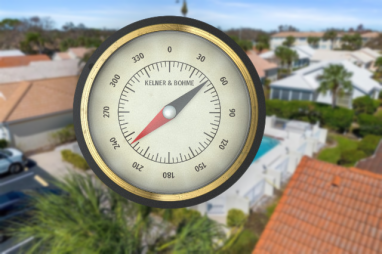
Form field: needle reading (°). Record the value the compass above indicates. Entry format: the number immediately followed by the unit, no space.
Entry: 230°
